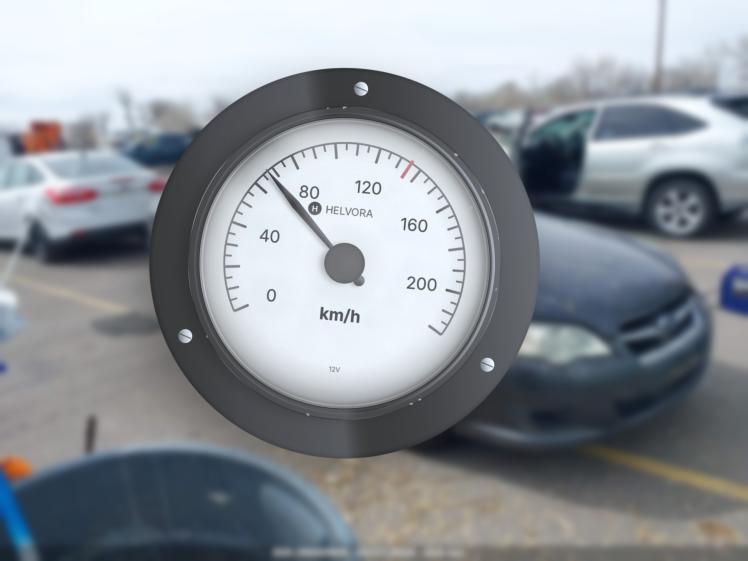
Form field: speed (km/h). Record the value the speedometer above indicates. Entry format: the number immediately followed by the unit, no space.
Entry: 67.5km/h
